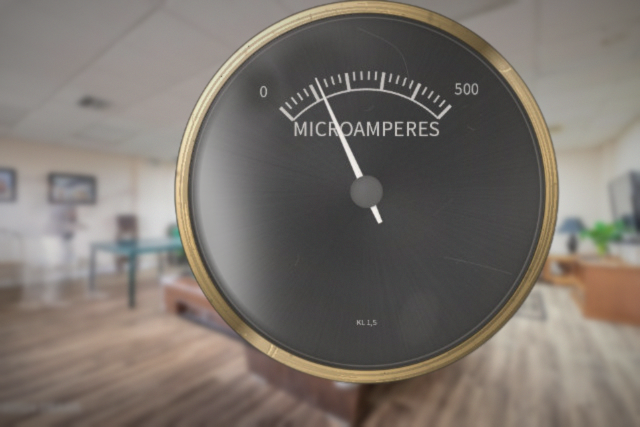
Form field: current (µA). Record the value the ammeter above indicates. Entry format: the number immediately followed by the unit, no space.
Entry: 120µA
